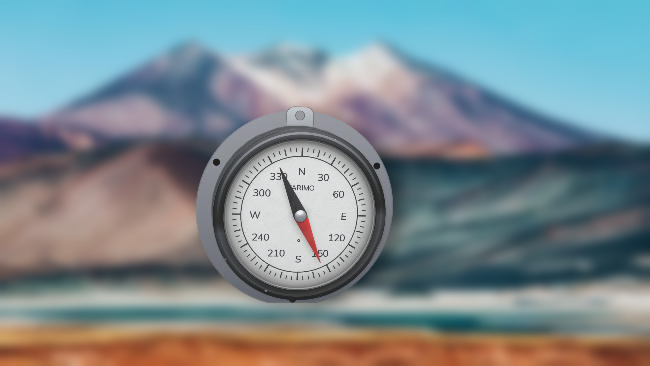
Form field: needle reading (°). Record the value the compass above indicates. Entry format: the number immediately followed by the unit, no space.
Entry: 155°
